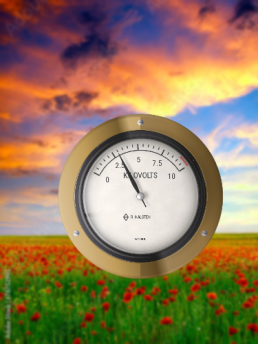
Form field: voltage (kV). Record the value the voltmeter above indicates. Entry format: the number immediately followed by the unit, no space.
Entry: 3kV
